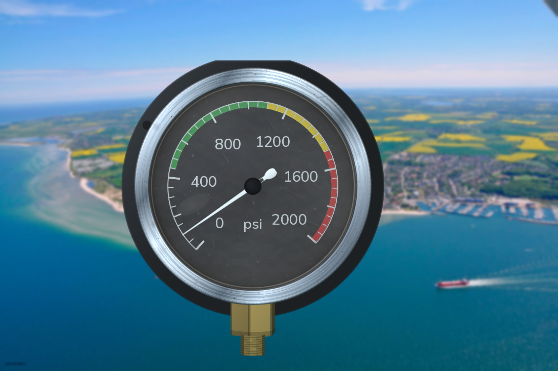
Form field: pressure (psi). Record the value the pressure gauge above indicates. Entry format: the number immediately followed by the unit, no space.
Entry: 100psi
